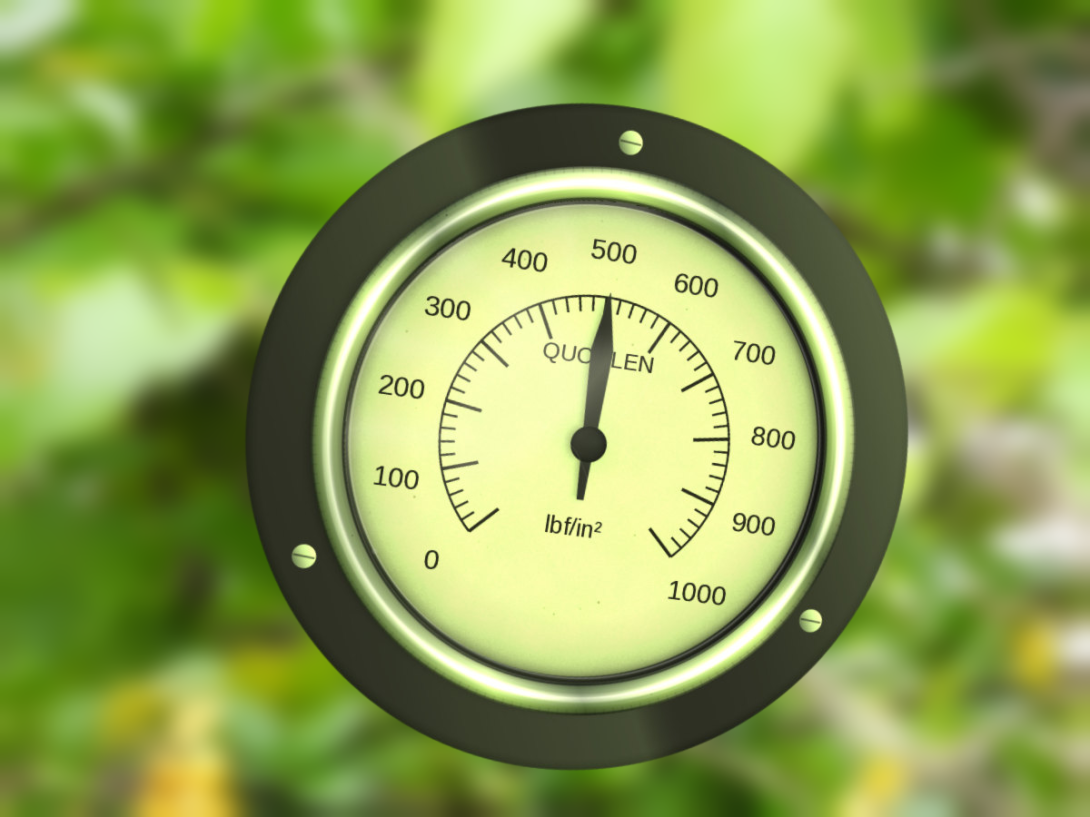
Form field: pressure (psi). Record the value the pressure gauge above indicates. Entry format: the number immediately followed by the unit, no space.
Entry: 500psi
